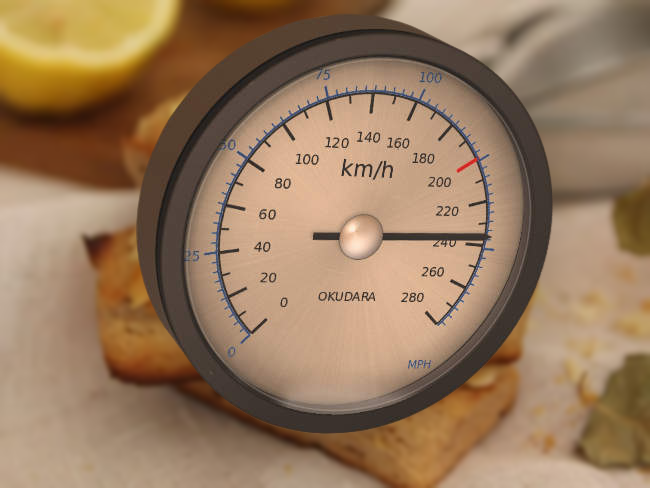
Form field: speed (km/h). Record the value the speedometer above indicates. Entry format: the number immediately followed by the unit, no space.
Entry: 235km/h
